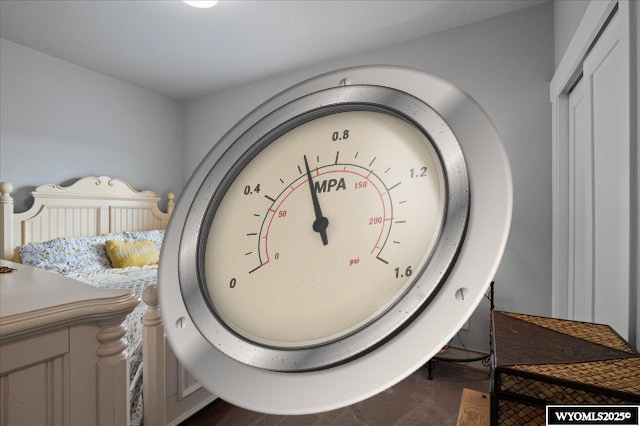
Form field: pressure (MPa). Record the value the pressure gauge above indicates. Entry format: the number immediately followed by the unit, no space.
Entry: 0.65MPa
